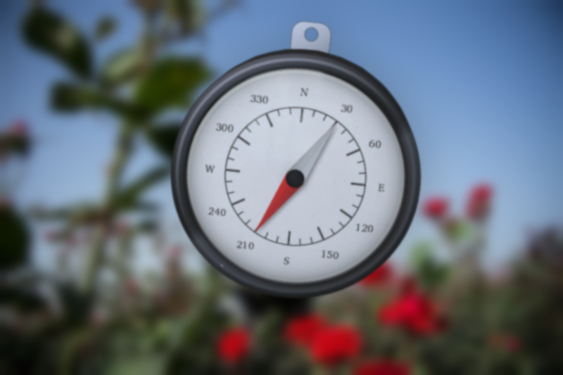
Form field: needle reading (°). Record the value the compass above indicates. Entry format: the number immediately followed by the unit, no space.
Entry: 210°
